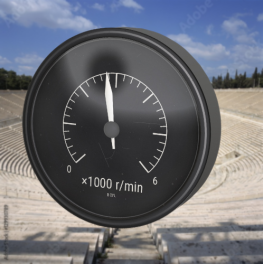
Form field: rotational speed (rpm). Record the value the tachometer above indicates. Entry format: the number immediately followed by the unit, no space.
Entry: 2800rpm
